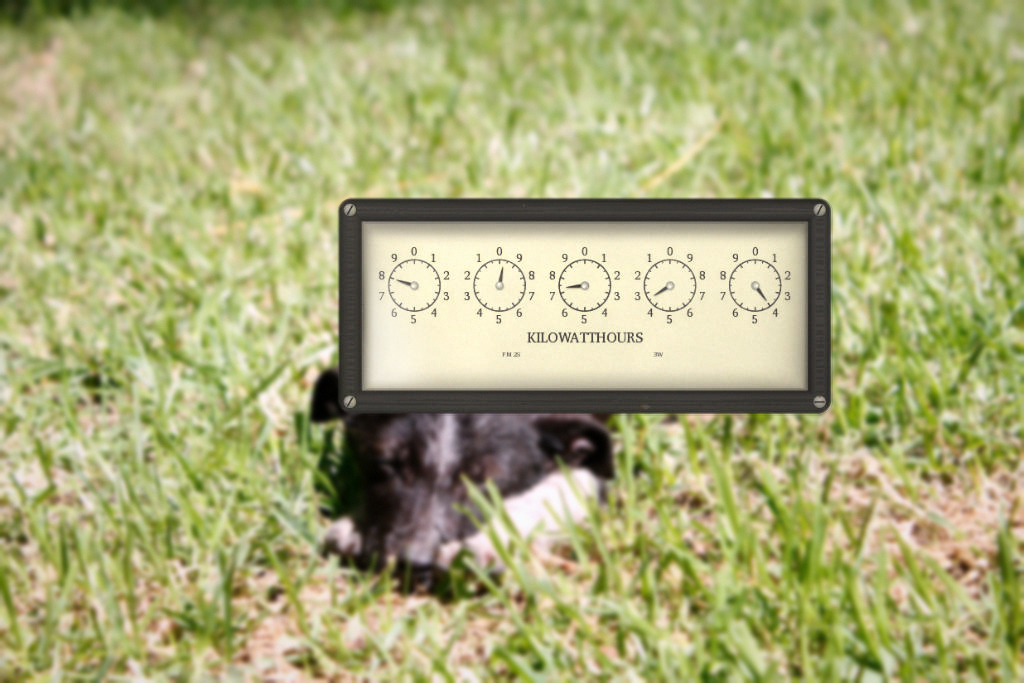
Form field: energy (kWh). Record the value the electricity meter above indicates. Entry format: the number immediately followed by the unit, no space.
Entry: 79734kWh
